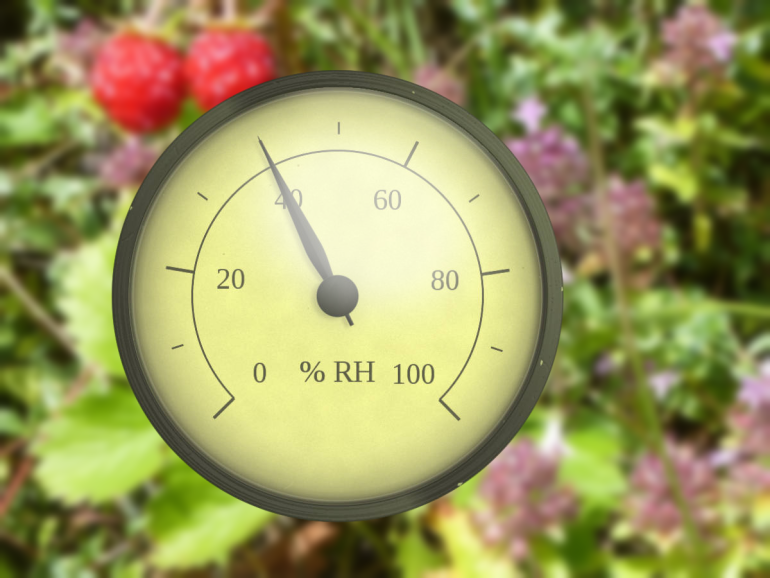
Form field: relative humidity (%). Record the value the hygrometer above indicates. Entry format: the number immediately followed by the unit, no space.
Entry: 40%
